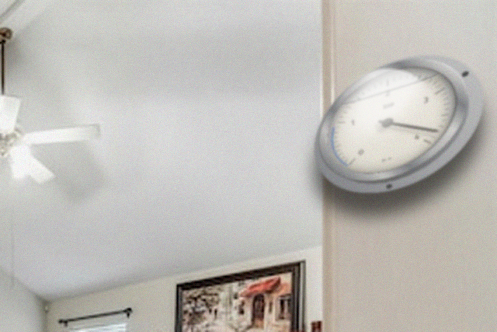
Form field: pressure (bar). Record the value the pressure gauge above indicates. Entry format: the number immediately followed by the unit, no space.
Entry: 3.8bar
